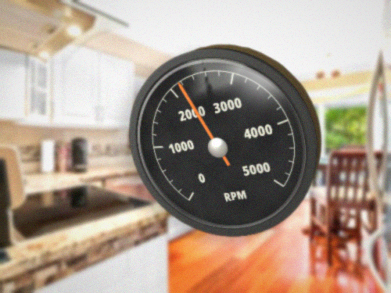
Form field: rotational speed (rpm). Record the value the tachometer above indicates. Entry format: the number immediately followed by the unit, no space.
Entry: 2200rpm
